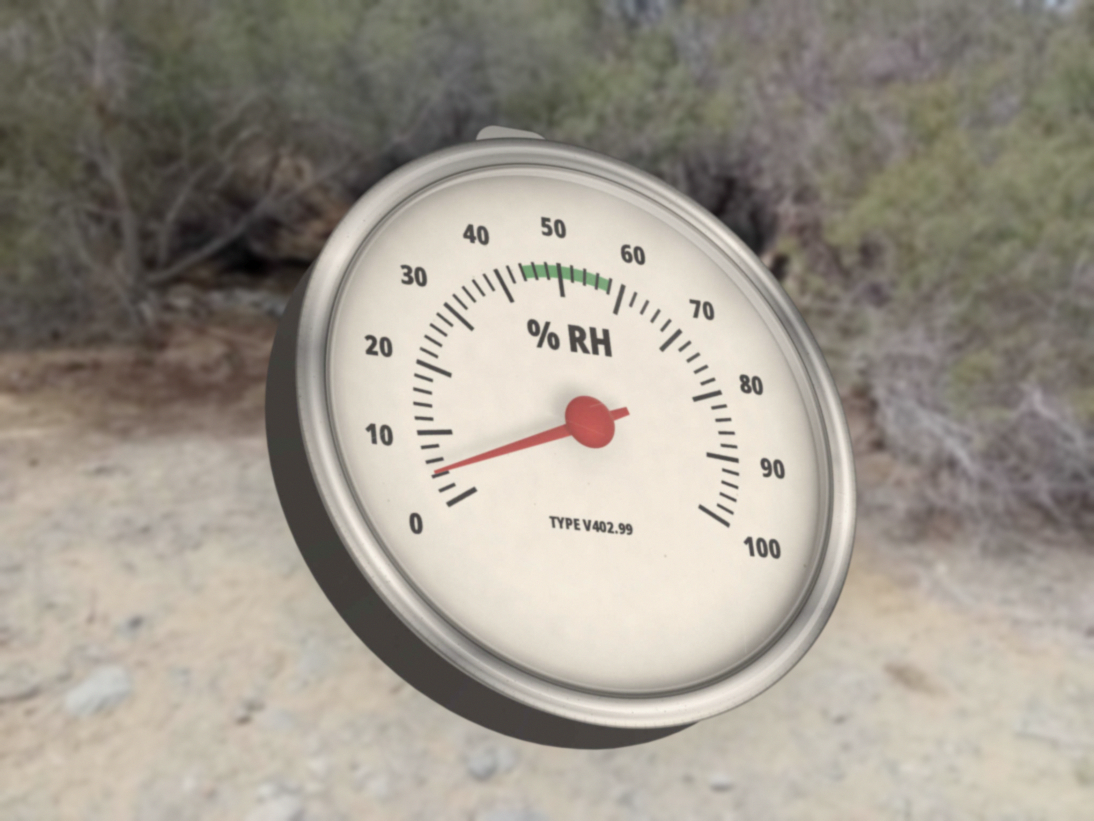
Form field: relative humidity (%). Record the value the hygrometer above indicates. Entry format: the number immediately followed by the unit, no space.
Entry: 4%
